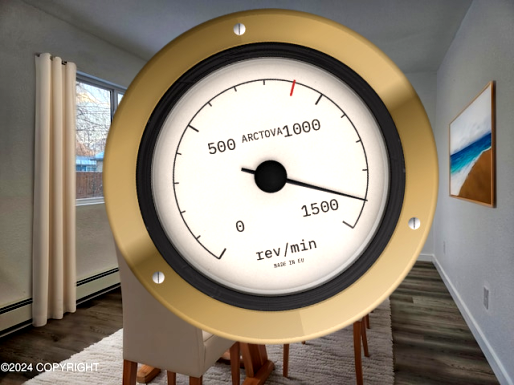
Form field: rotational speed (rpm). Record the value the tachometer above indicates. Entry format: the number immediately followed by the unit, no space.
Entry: 1400rpm
